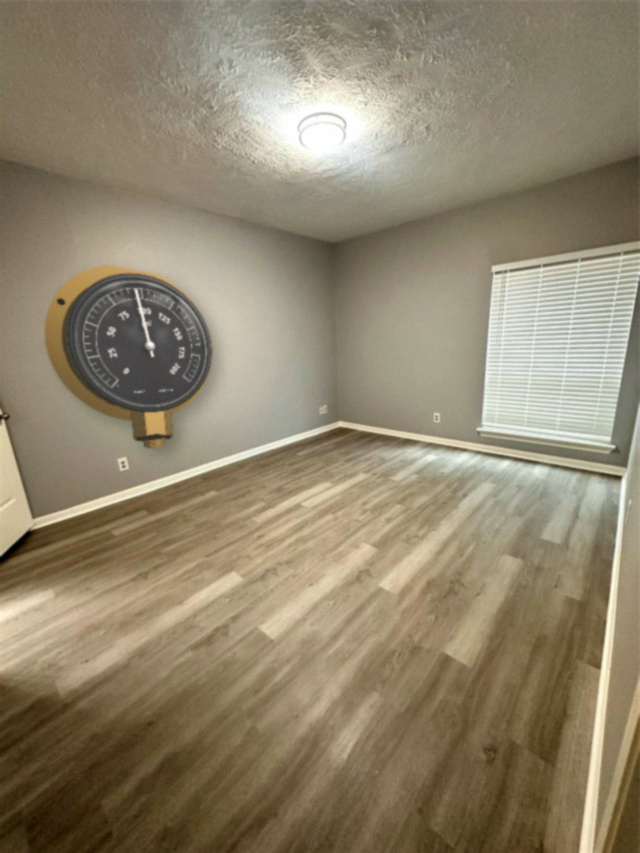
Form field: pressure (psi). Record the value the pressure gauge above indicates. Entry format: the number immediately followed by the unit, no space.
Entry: 95psi
